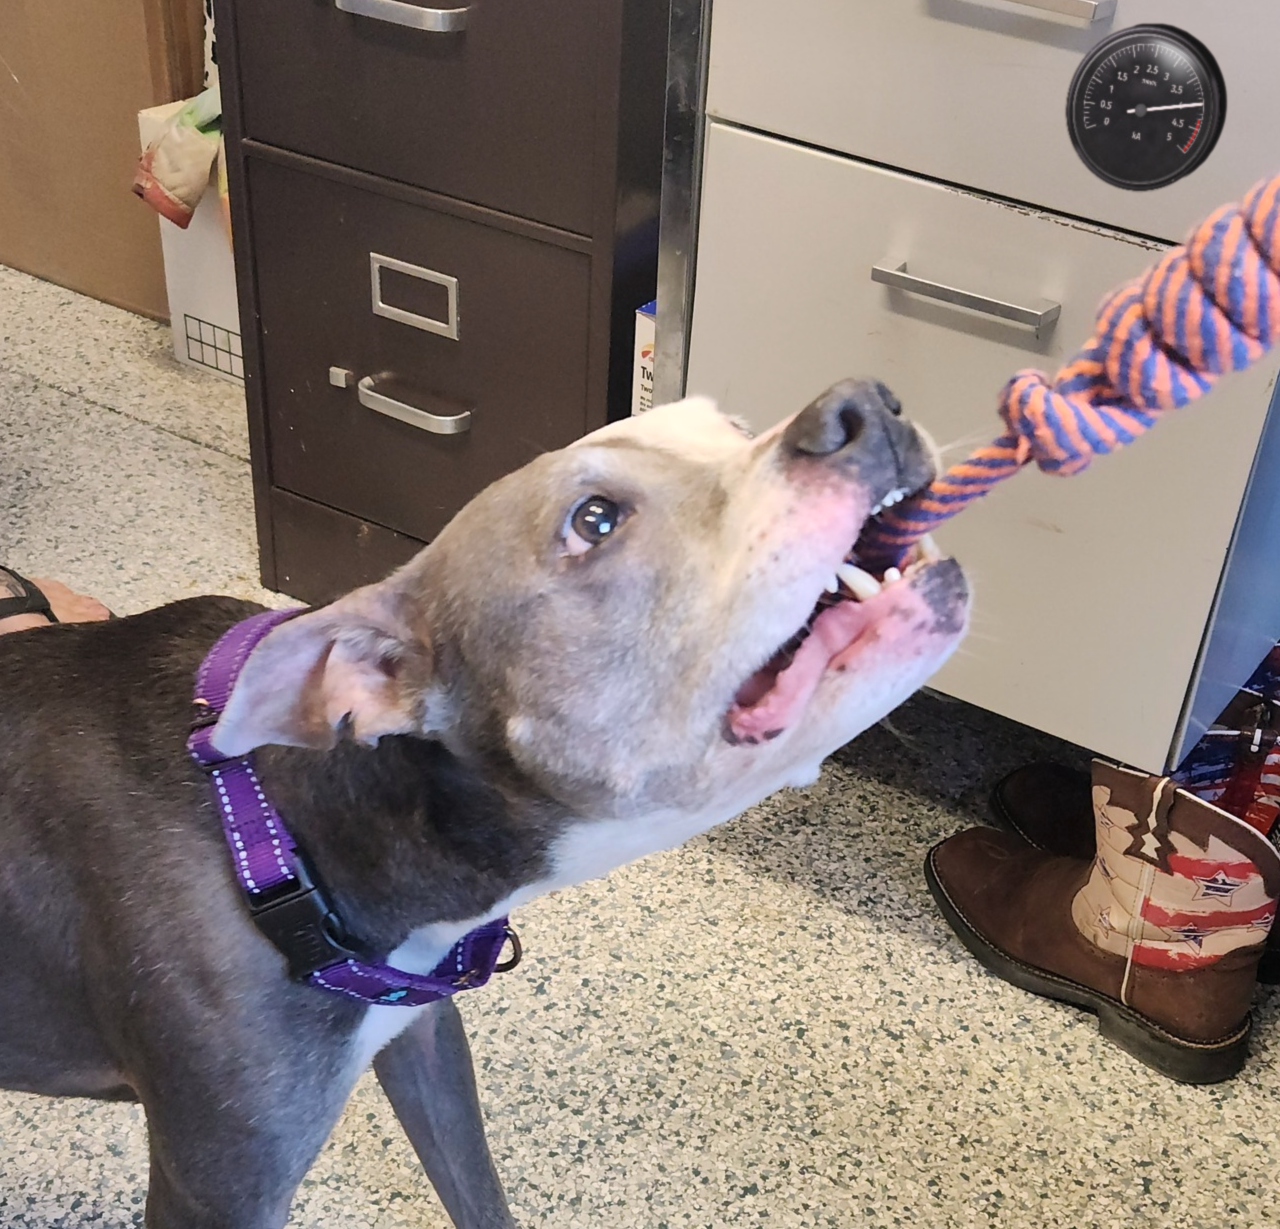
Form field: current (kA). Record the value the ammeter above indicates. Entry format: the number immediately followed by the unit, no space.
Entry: 4kA
